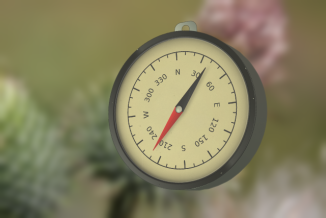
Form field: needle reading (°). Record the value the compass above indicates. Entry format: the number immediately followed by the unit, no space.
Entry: 220°
